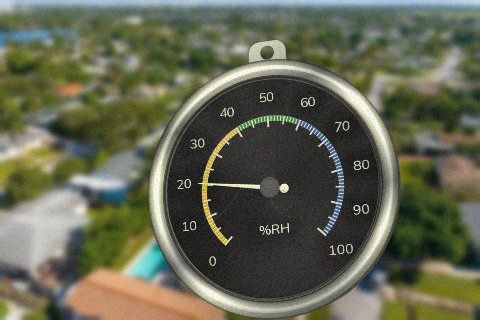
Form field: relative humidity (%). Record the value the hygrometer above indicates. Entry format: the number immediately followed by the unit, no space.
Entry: 20%
